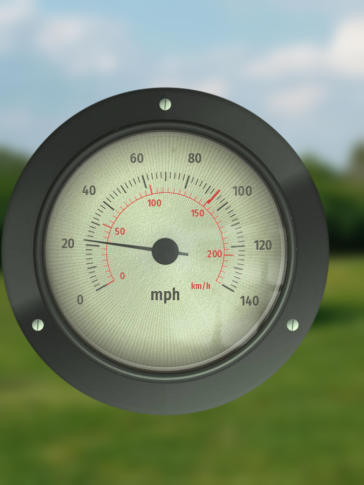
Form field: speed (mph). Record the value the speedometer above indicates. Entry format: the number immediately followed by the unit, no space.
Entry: 22mph
